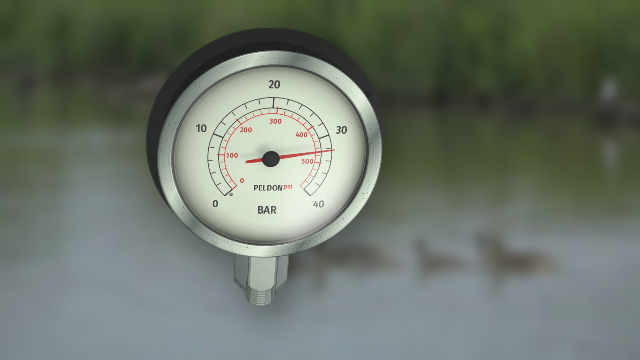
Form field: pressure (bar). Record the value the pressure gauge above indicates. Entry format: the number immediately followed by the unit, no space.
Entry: 32bar
